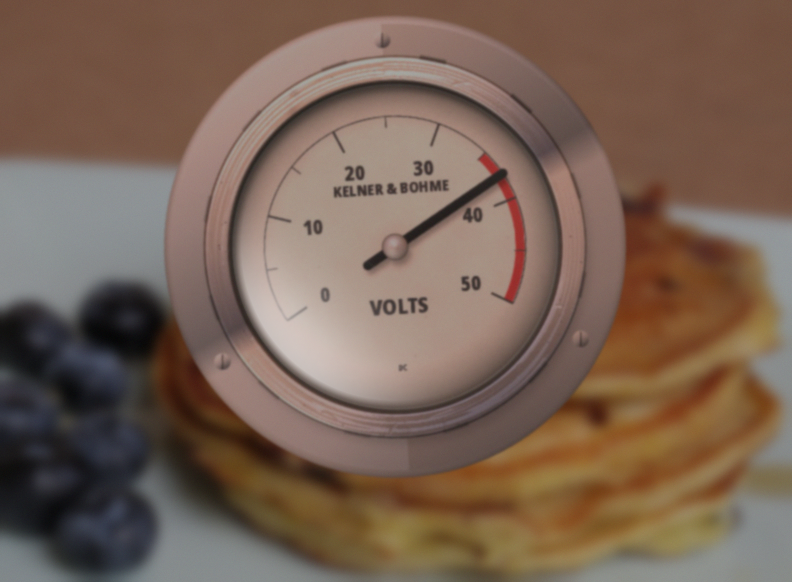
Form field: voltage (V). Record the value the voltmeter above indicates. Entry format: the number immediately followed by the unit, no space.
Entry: 37.5V
